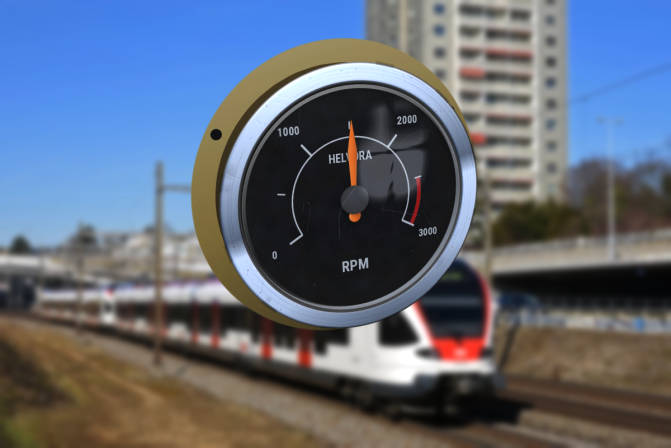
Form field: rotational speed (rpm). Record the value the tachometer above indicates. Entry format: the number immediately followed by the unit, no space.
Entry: 1500rpm
